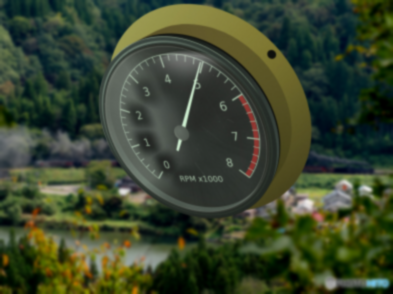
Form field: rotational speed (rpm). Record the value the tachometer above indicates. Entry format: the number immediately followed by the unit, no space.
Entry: 5000rpm
